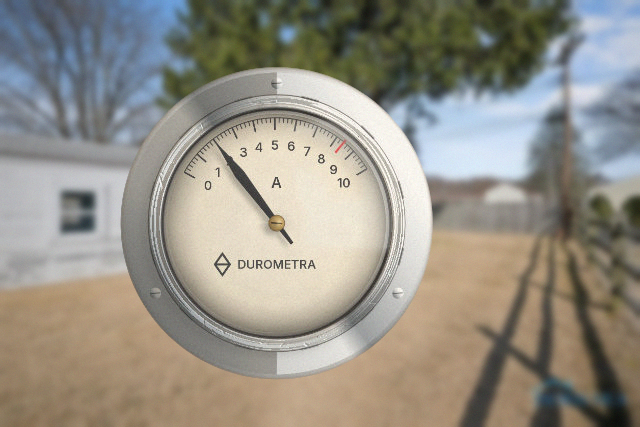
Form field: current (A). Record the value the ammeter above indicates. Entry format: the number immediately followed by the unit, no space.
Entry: 2A
